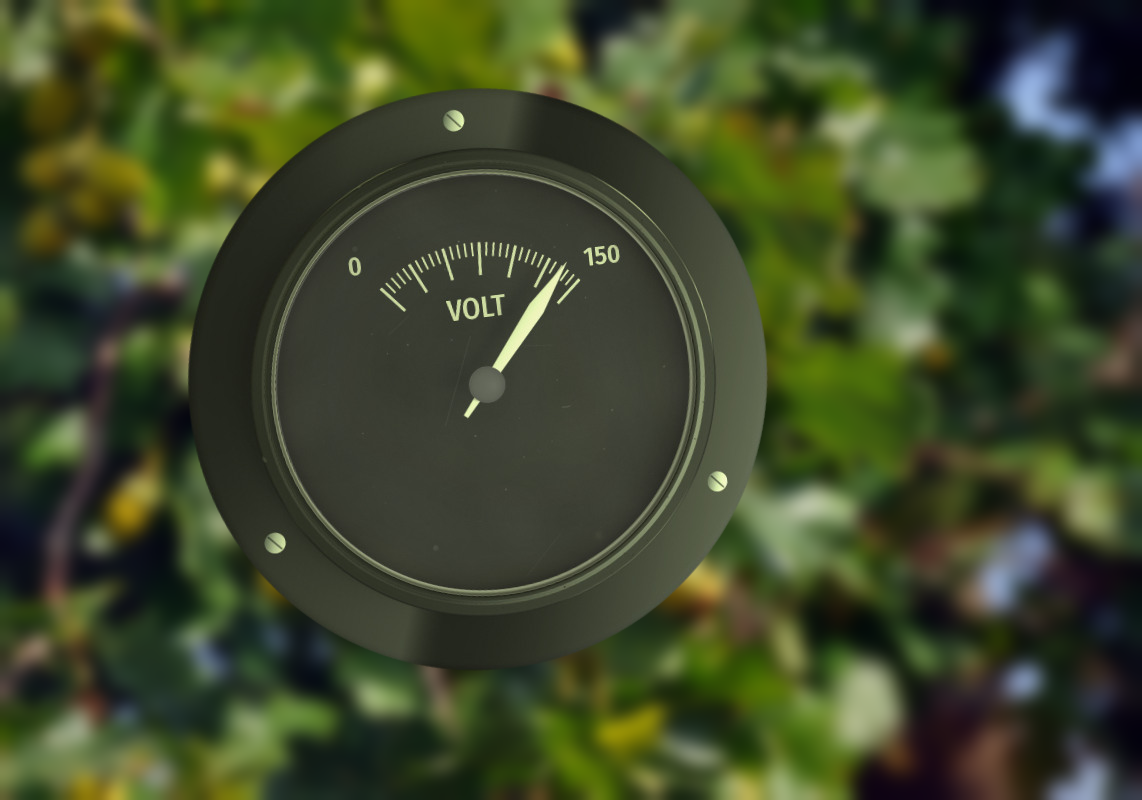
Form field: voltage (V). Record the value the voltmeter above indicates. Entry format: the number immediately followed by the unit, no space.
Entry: 135V
